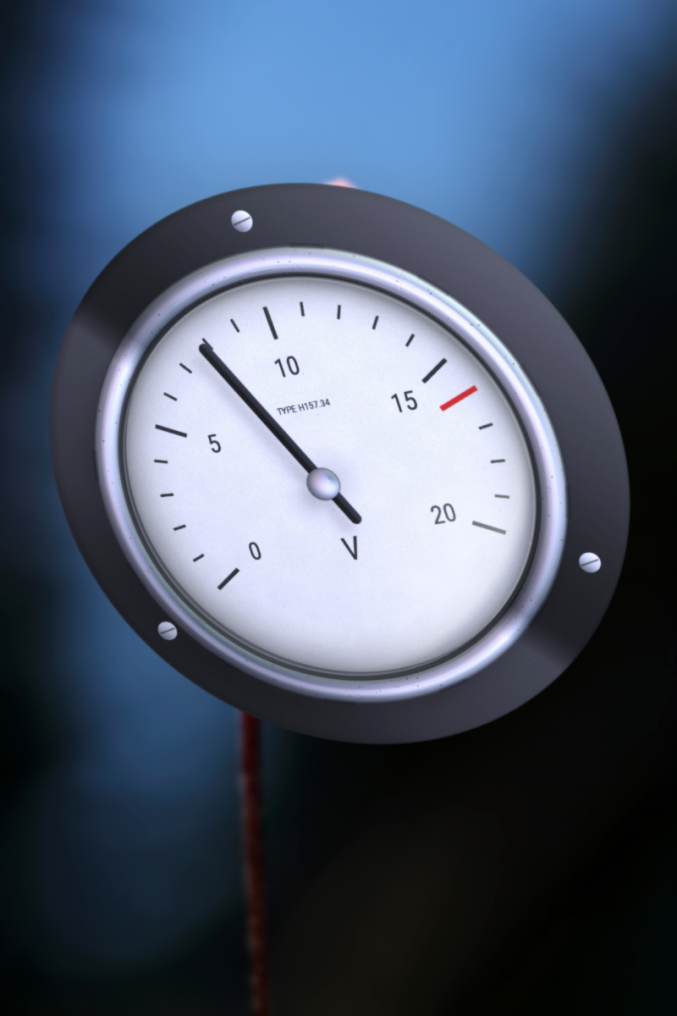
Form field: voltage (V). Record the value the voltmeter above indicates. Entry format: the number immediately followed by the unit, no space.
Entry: 8V
